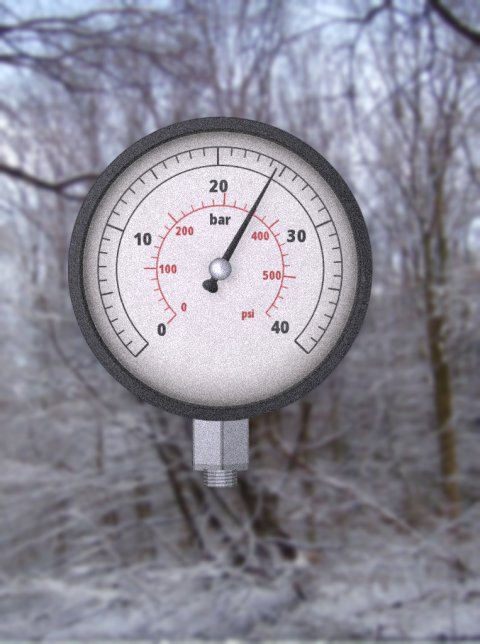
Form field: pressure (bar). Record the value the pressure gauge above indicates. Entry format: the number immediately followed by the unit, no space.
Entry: 24.5bar
